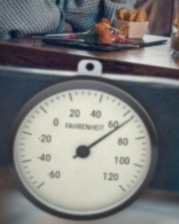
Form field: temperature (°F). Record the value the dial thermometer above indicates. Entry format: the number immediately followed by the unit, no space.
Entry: 64°F
